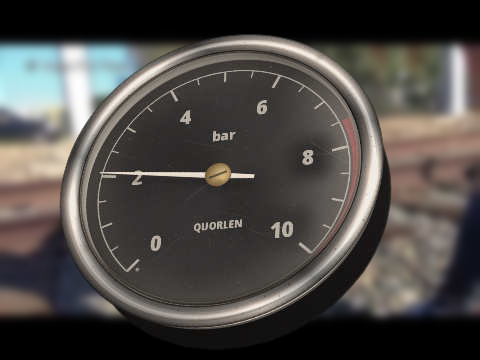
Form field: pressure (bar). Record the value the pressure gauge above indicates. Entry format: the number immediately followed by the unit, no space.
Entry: 2bar
